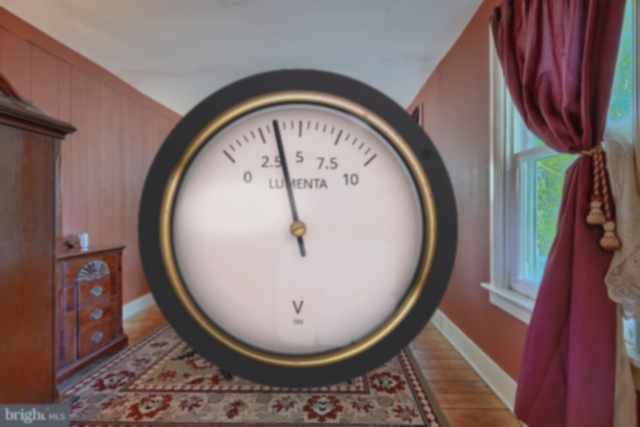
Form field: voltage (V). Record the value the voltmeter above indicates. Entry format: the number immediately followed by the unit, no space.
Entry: 3.5V
